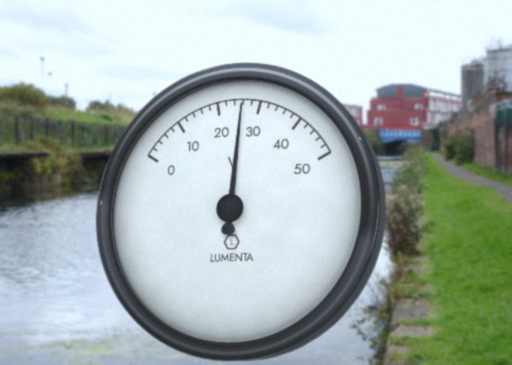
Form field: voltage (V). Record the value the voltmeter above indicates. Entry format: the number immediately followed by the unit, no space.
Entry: 26V
